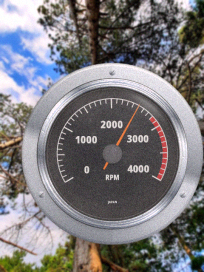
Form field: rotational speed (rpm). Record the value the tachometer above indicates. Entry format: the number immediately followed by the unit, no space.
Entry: 2500rpm
